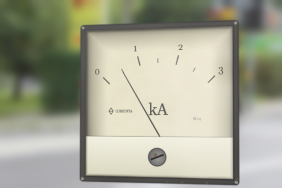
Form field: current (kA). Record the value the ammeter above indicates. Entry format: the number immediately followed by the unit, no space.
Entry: 0.5kA
